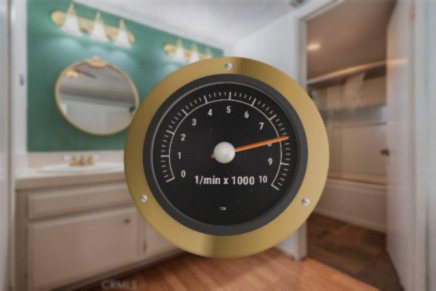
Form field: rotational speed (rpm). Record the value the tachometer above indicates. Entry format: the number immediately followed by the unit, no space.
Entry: 8000rpm
